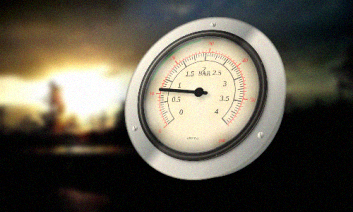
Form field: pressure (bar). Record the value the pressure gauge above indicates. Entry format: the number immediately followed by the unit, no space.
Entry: 0.75bar
